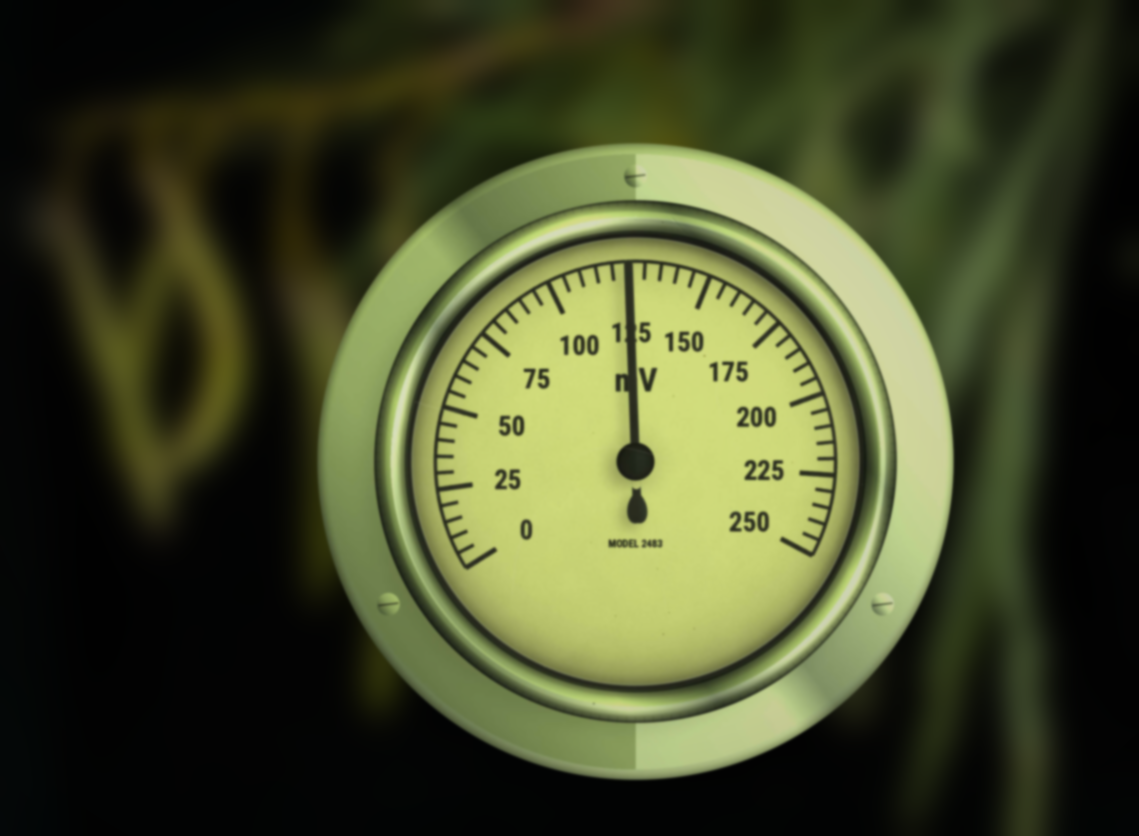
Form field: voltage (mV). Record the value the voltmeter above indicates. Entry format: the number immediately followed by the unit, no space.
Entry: 125mV
